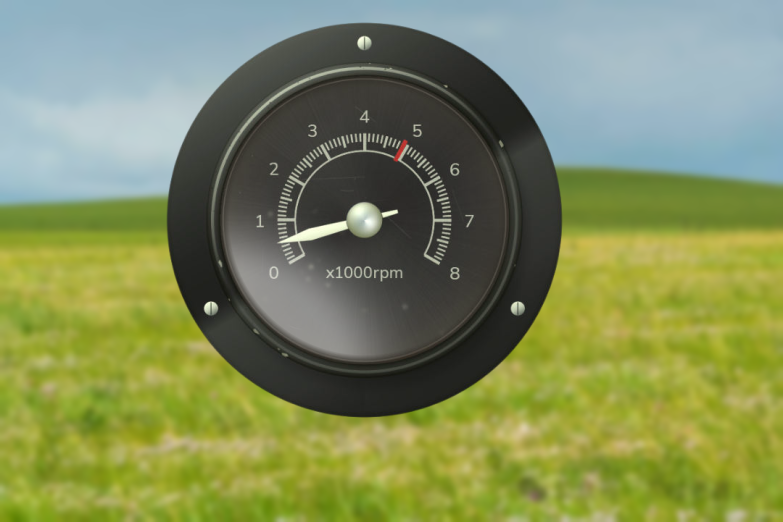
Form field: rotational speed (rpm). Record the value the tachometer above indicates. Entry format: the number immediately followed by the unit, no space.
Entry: 500rpm
